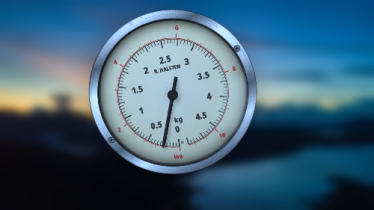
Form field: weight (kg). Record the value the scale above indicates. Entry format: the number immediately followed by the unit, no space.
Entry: 0.25kg
